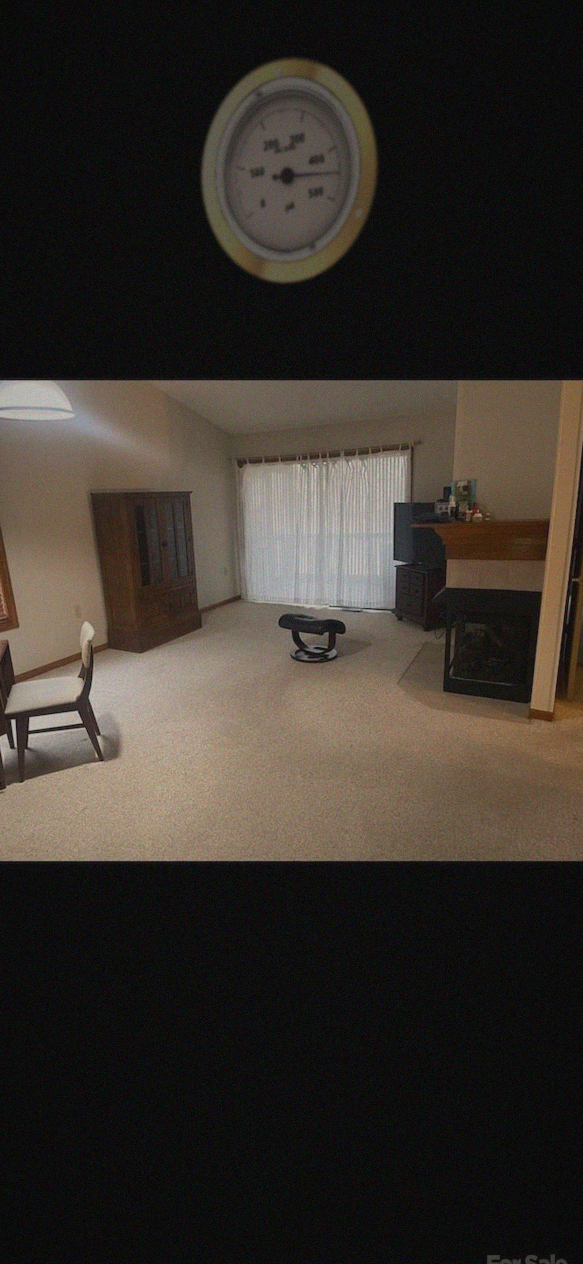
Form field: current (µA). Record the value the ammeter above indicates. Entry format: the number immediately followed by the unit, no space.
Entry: 450µA
